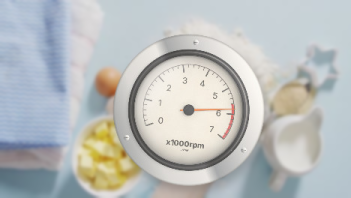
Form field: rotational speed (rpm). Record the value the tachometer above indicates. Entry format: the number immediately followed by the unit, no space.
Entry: 5800rpm
